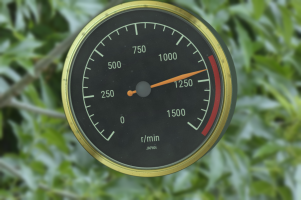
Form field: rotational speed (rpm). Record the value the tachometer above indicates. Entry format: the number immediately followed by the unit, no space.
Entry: 1200rpm
